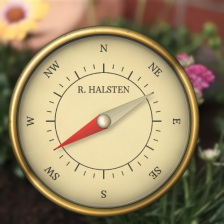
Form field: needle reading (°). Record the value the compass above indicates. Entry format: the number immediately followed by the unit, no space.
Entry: 240°
